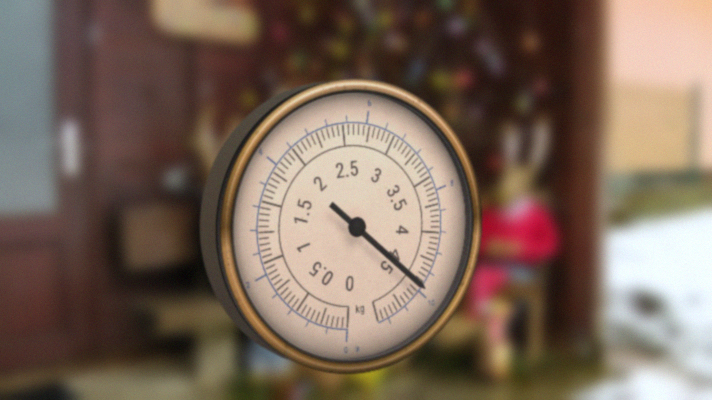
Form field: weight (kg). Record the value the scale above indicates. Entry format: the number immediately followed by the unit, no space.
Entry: 4.5kg
